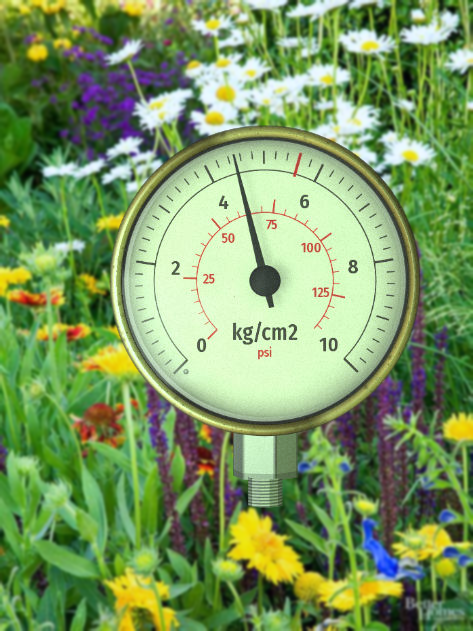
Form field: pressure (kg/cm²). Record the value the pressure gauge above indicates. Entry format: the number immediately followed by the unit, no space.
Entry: 4.5kg/cm²
